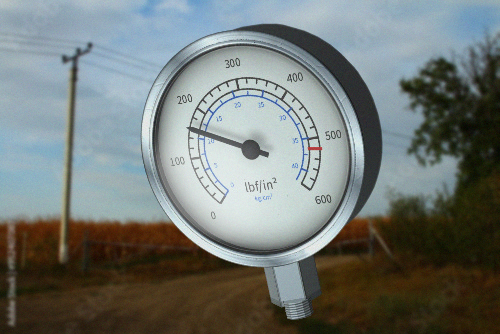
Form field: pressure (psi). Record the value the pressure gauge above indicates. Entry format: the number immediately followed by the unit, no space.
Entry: 160psi
